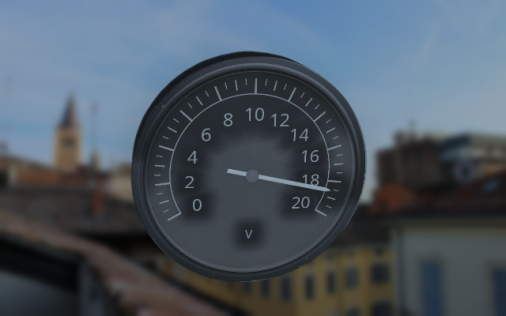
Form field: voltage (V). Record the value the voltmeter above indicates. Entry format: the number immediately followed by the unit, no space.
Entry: 18.5V
